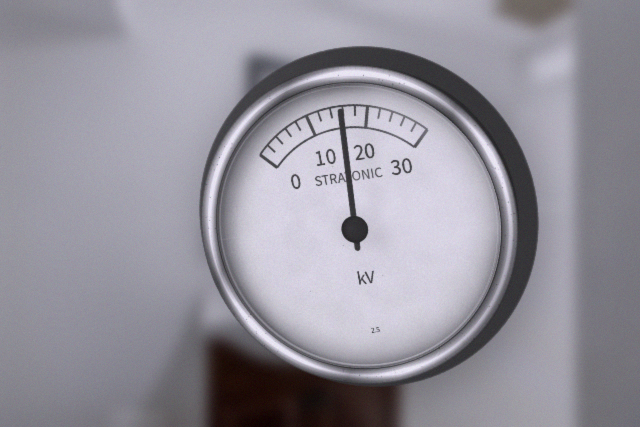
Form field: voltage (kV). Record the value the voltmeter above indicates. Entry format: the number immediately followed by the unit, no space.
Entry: 16kV
